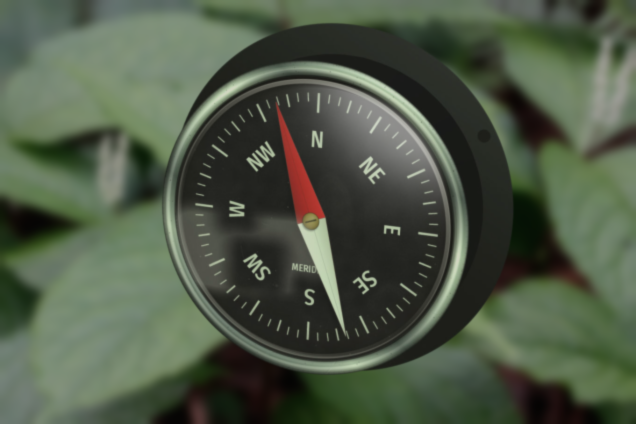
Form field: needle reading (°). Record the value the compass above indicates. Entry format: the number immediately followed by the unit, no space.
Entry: 340°
